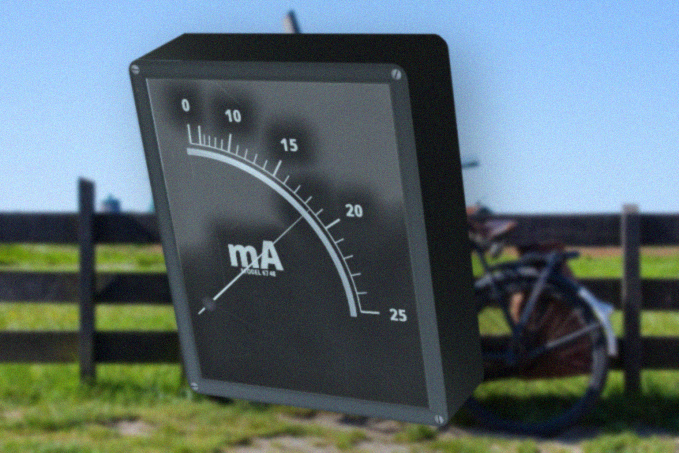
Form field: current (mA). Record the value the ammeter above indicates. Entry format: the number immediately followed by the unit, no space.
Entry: 18.5mA
